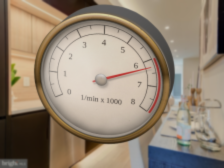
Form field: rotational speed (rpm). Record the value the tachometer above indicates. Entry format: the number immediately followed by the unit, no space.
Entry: 6250rpm
